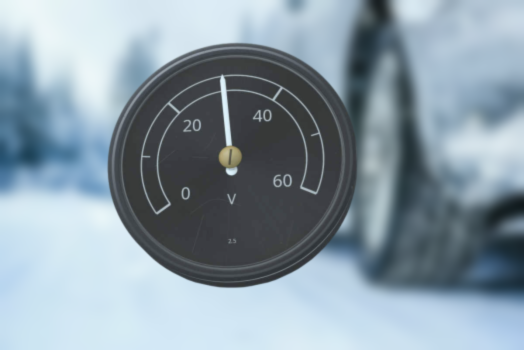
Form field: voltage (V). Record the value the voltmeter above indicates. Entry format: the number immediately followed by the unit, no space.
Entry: 30V
